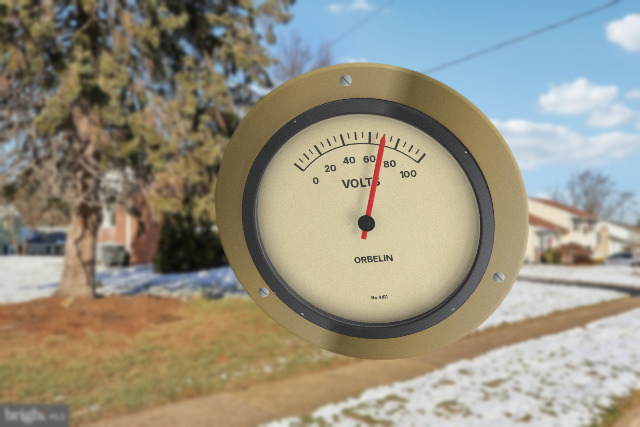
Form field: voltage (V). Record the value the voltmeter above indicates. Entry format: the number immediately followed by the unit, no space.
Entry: 70V
